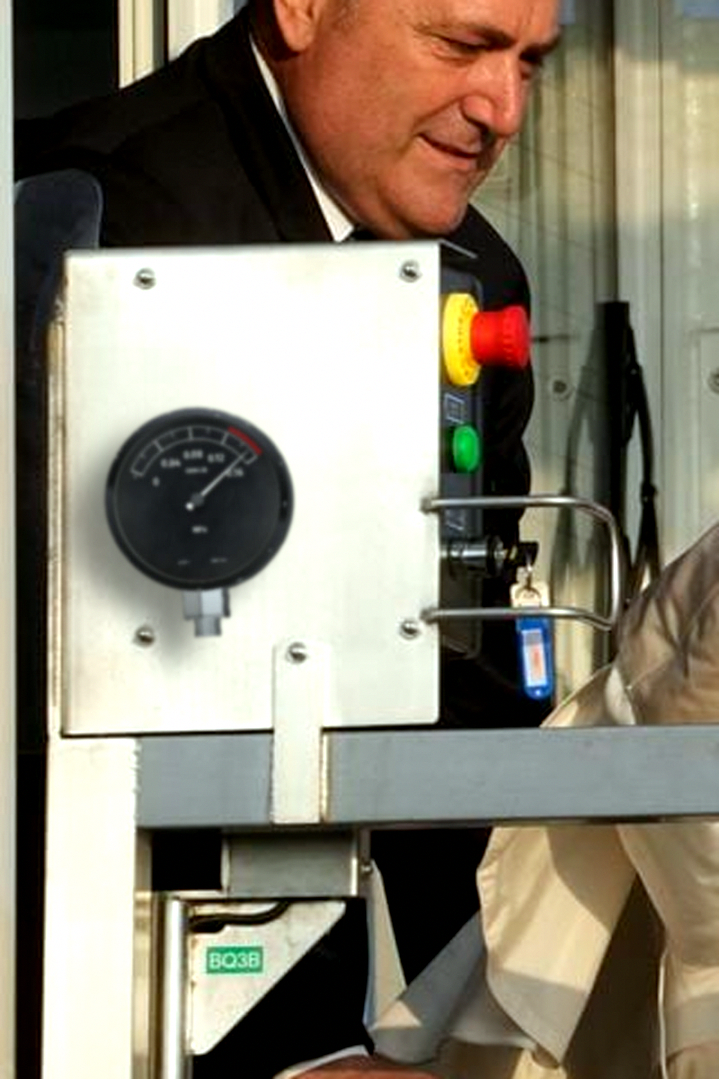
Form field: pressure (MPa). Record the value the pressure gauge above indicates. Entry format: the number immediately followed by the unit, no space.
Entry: 0.15MPa
